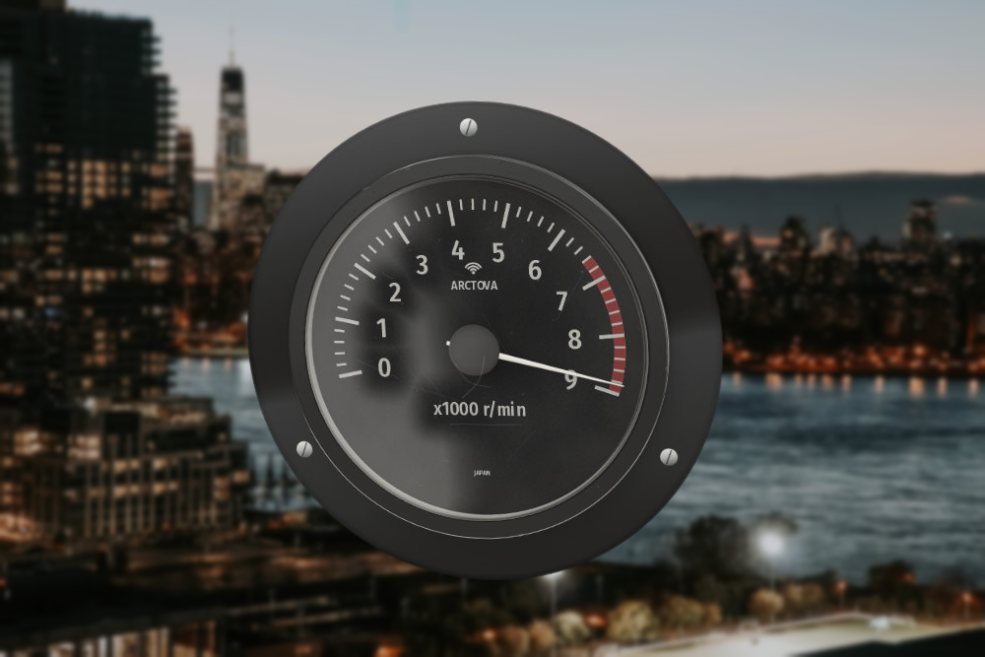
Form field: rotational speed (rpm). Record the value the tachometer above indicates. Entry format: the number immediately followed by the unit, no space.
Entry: 8800rpm
